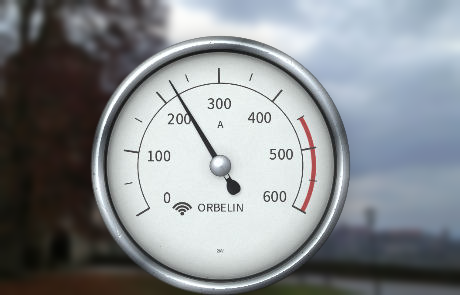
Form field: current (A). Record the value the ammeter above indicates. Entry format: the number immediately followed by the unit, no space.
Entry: 225A
